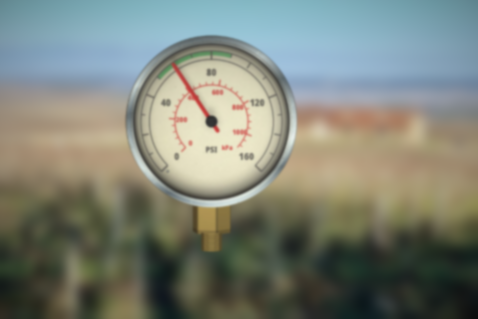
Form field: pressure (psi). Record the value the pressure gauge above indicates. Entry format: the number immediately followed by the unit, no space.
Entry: 60psi
